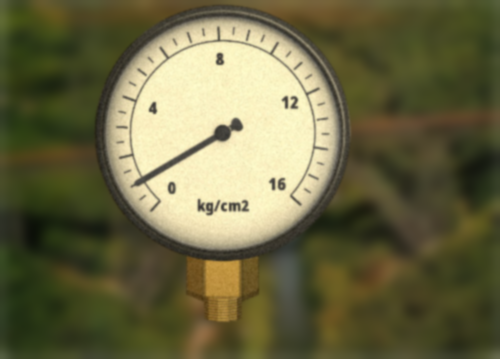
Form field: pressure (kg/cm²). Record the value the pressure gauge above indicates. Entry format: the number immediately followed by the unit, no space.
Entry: 1kg/cm²
